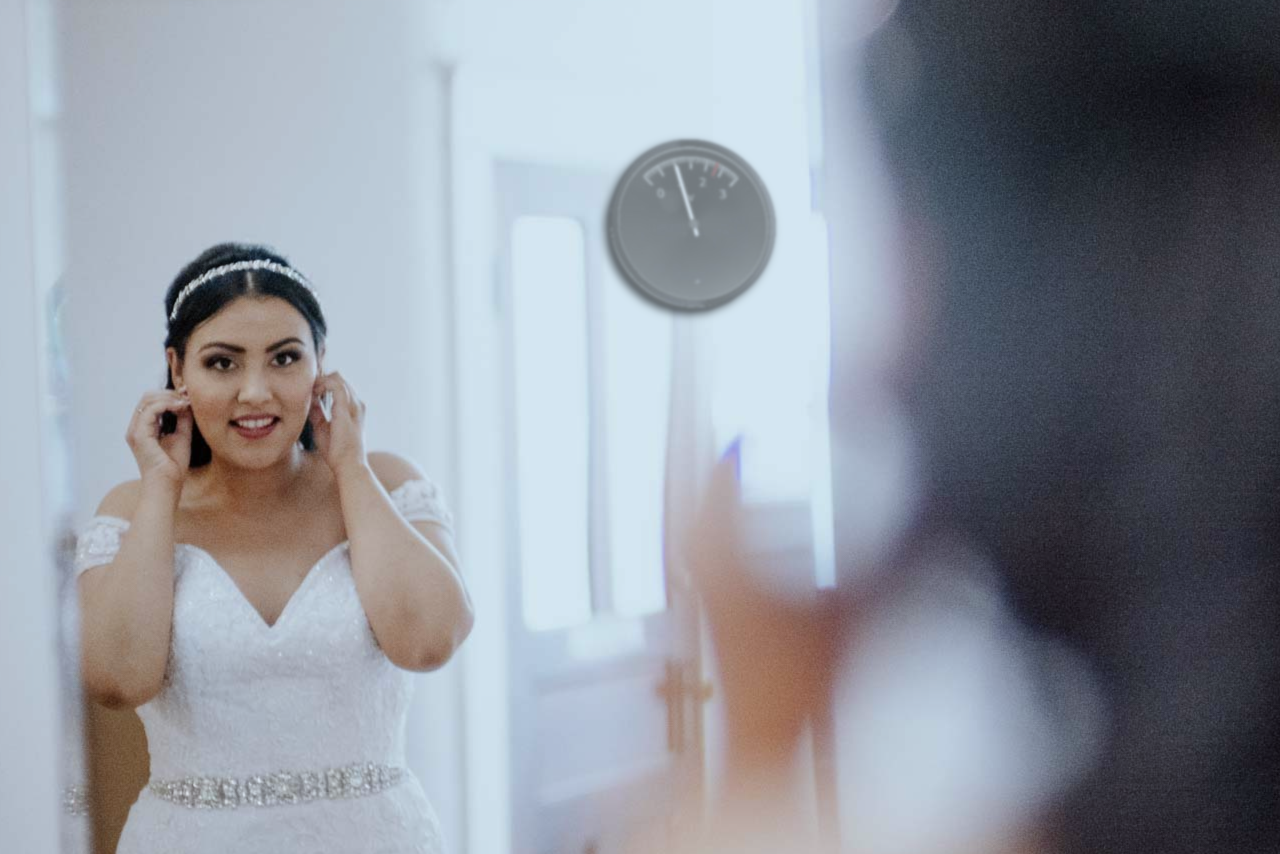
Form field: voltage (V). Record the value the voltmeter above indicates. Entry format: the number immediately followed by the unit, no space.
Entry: 1V
